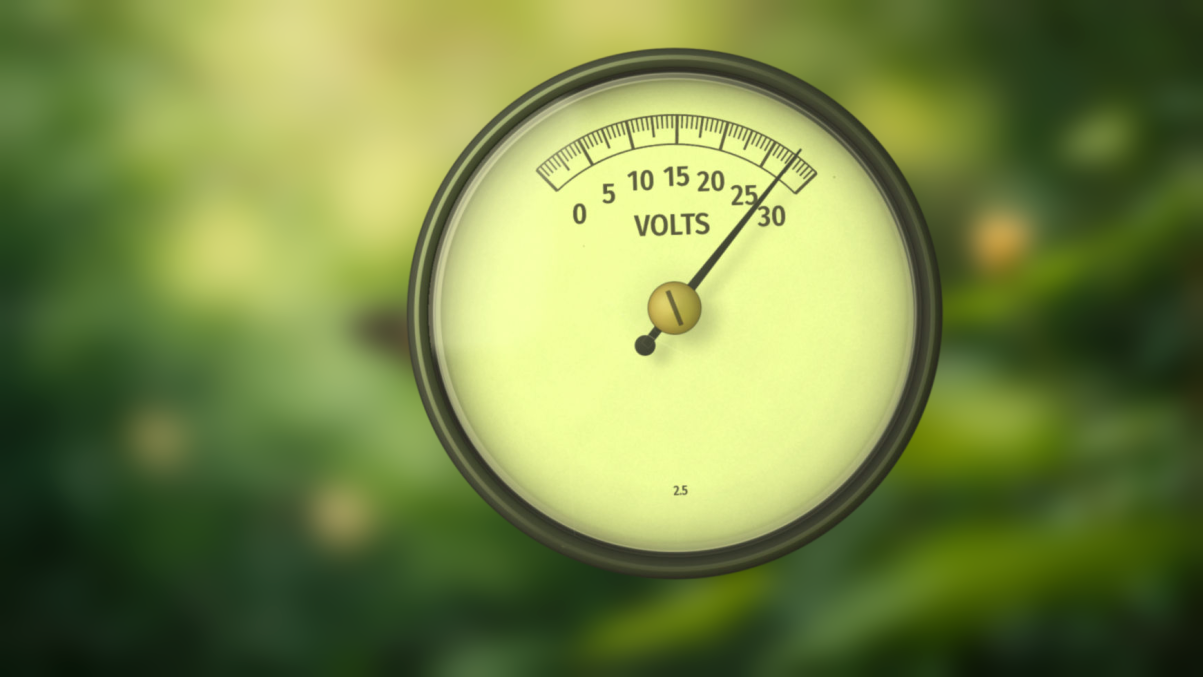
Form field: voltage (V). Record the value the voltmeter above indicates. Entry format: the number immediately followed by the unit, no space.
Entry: 27.5V
